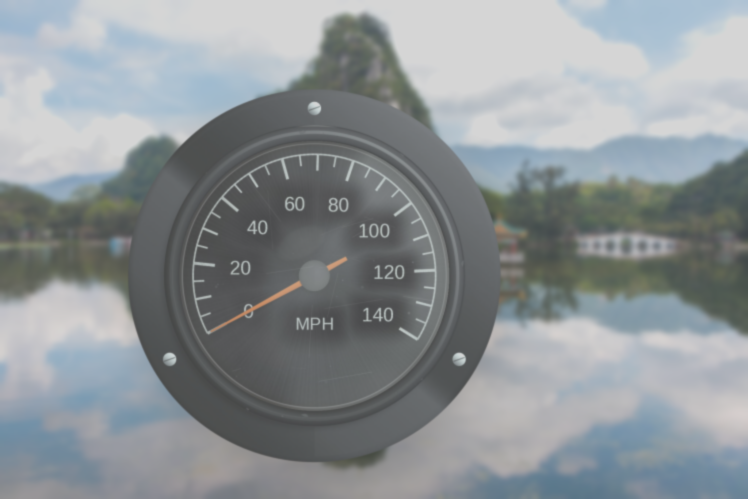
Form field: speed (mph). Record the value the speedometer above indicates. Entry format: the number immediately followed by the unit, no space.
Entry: 0mph
